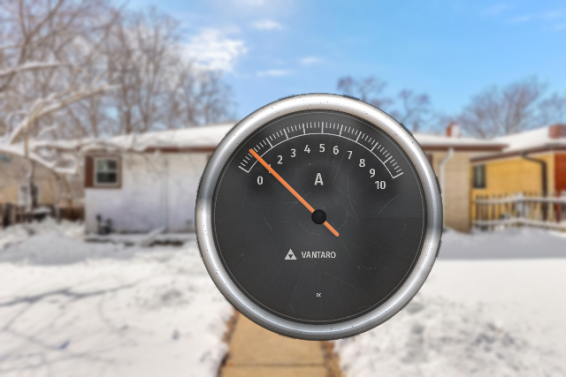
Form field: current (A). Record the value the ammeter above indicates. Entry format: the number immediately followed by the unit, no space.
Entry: 1A
